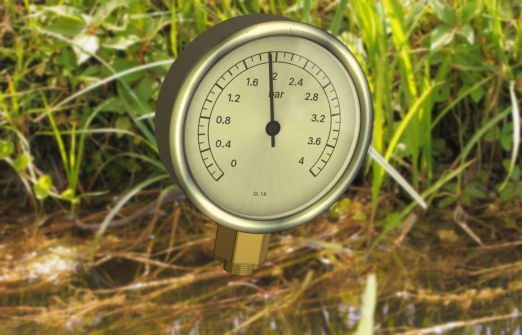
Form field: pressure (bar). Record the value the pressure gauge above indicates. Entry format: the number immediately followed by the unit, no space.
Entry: 1.9bar
